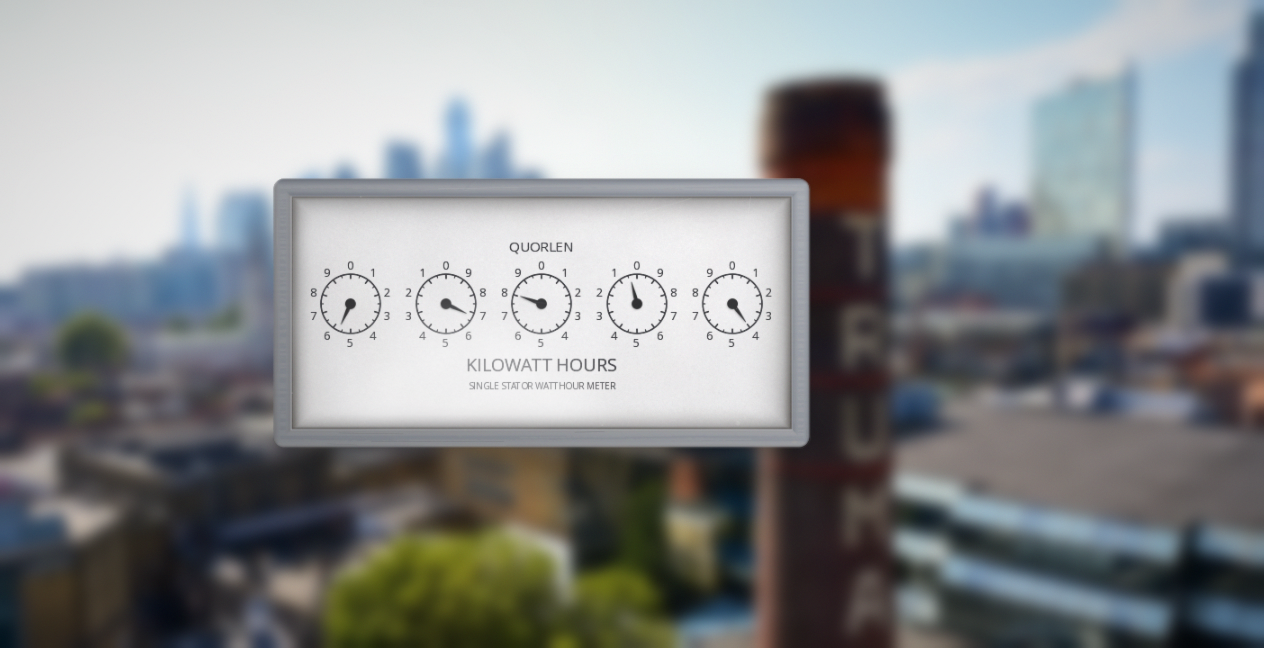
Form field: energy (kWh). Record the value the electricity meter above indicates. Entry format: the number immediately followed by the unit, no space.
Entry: 56804kWh
